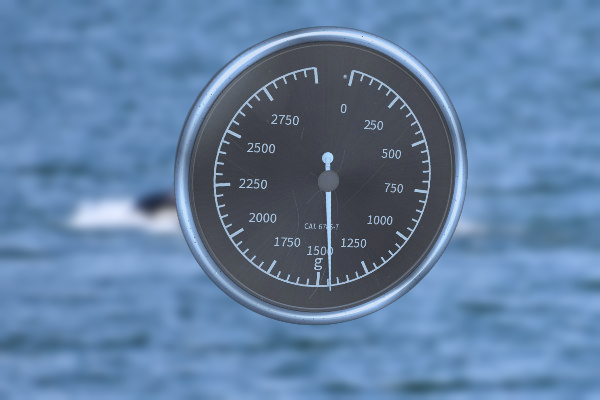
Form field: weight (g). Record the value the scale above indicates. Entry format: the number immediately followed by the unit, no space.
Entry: 1450g
